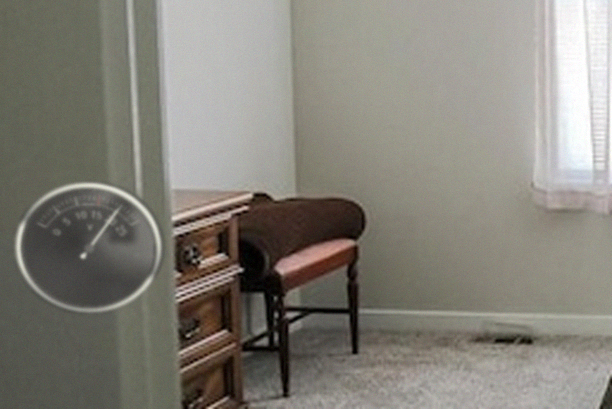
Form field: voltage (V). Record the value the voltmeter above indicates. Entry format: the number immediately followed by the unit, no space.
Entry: 20V
